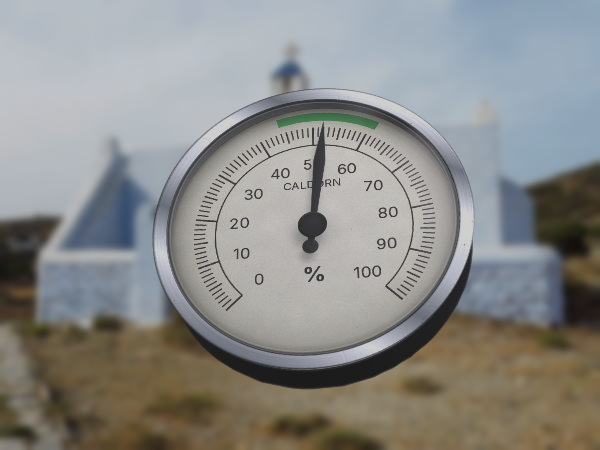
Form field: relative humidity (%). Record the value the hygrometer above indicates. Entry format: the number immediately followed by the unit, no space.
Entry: 52%
